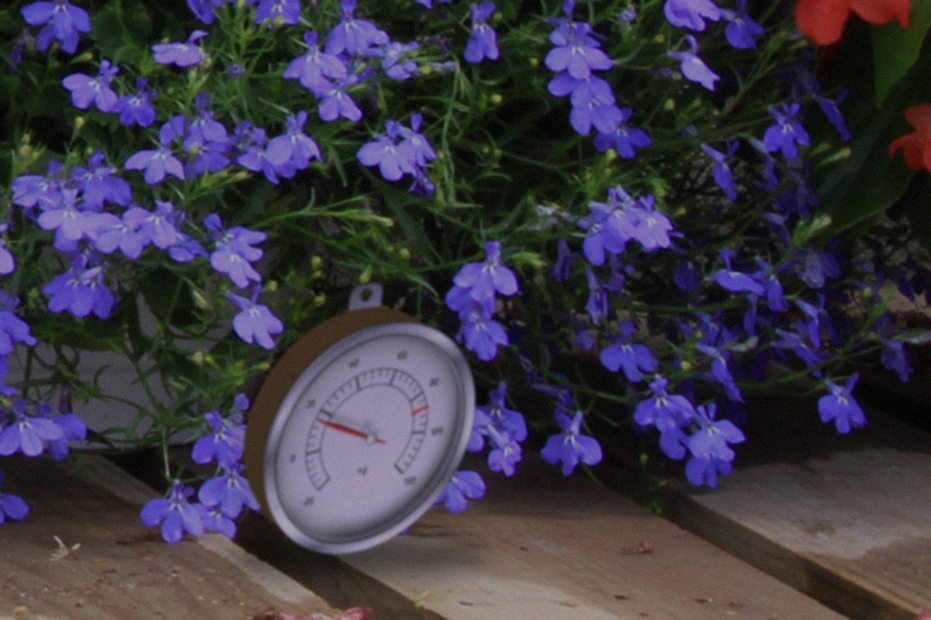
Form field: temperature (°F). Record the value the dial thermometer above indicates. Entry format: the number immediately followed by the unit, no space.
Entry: 16°F
